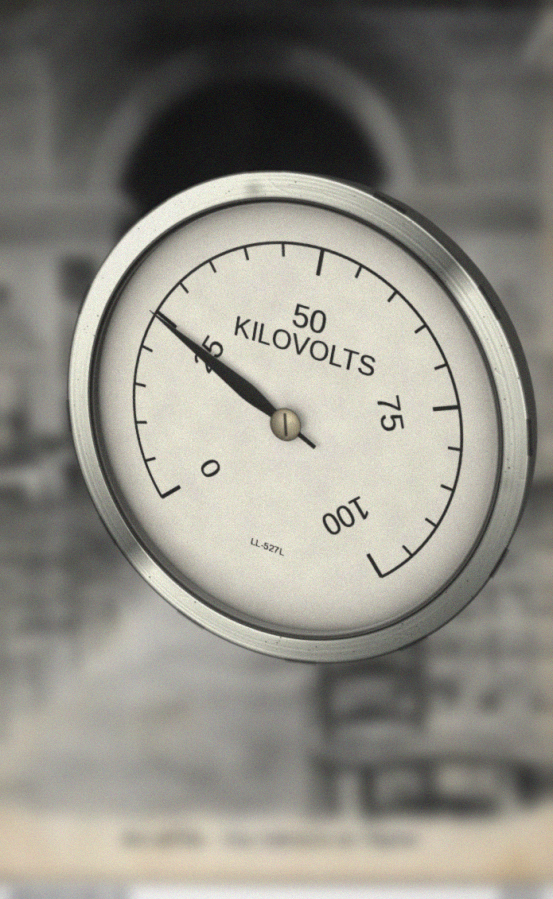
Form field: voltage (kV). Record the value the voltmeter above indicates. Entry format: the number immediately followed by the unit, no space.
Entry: 25kV
